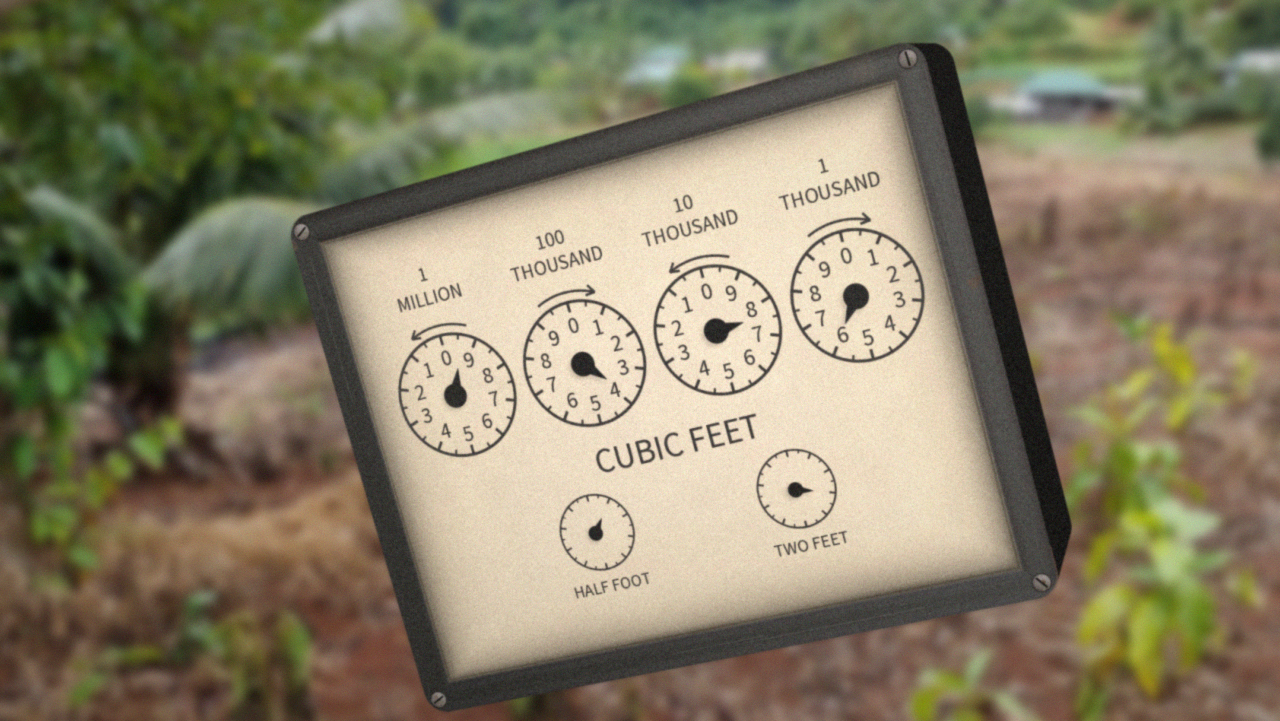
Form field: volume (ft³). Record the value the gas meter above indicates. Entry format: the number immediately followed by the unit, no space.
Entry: 937600ft³
